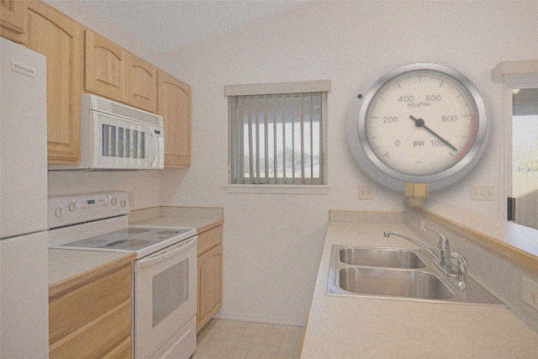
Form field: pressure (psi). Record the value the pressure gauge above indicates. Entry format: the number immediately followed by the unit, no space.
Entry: 975psi
